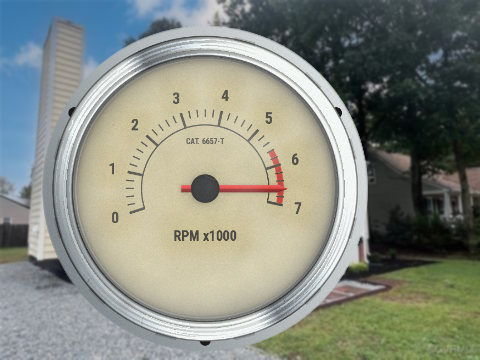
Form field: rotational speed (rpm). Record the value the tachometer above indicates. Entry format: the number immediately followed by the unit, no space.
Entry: 6600rpm
